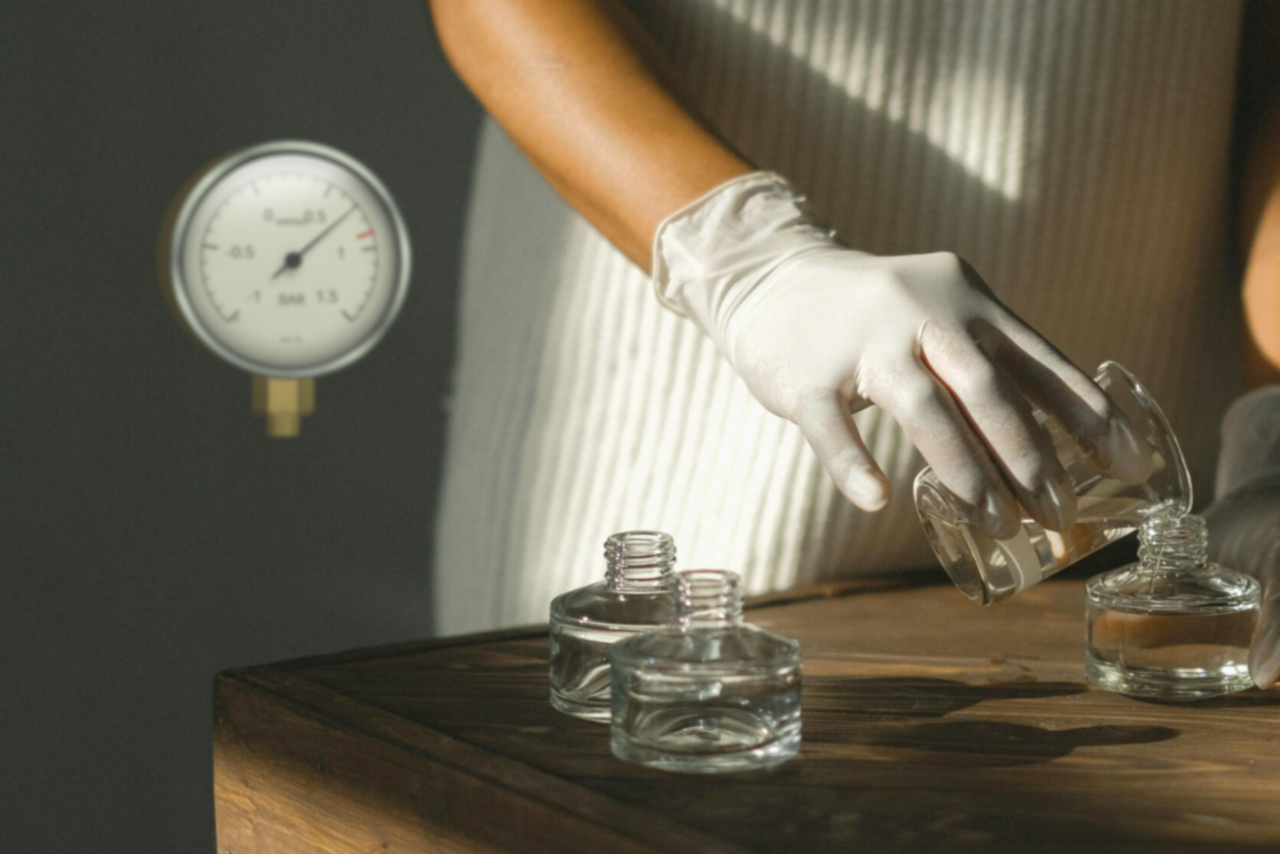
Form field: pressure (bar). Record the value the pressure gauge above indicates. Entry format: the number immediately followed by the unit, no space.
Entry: 0.7bar
